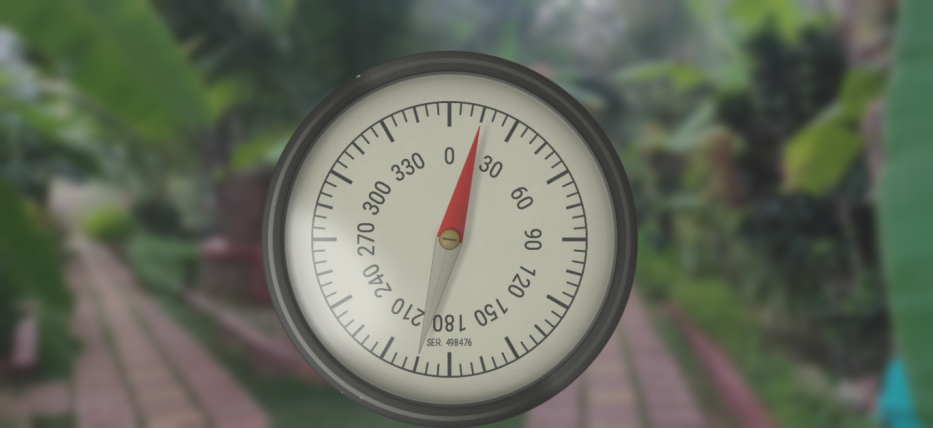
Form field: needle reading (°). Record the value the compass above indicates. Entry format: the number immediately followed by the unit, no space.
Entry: 15°
